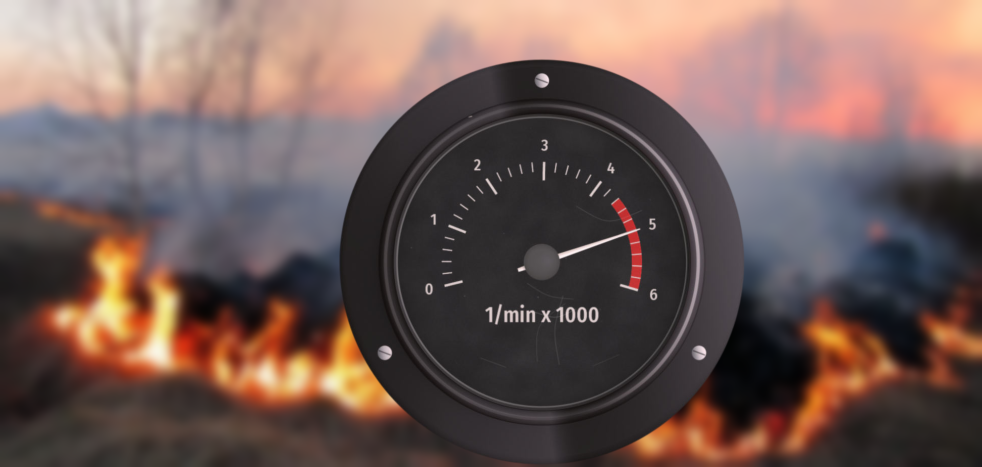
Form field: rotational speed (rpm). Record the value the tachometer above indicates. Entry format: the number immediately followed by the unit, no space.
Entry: 5000rpm
